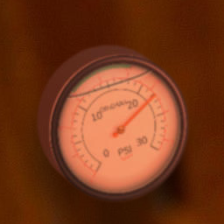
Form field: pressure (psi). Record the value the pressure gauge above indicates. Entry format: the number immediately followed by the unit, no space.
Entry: 22psi
